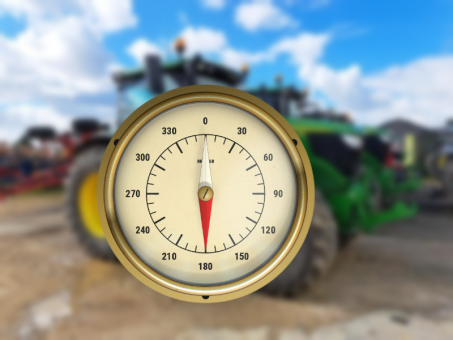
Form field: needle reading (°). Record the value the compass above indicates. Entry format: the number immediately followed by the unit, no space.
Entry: 180°
